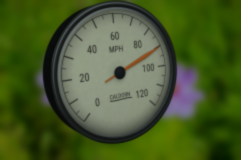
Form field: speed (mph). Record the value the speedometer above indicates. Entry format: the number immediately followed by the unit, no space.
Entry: 90mph
